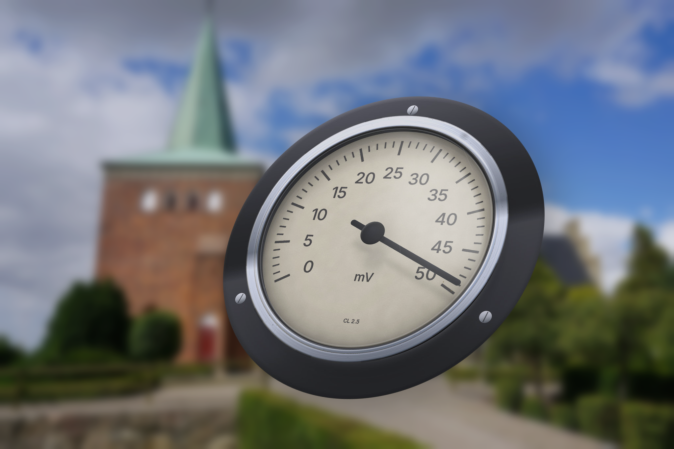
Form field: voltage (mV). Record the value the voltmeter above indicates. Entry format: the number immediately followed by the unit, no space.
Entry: 49mV
